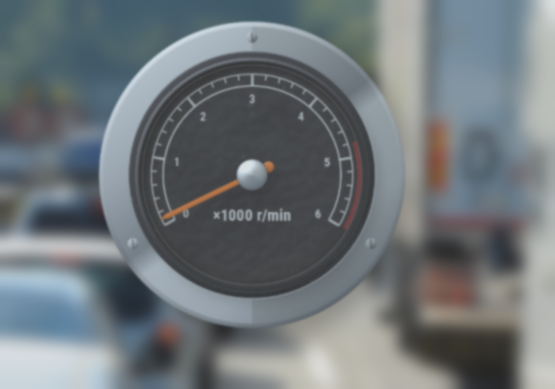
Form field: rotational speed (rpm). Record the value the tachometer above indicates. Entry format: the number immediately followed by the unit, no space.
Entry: 100rpm
